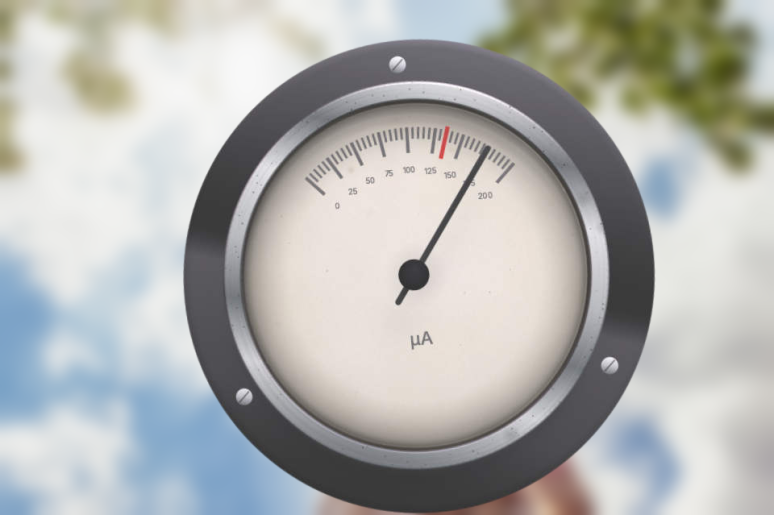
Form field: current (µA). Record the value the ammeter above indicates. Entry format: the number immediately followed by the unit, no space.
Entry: 175µA
